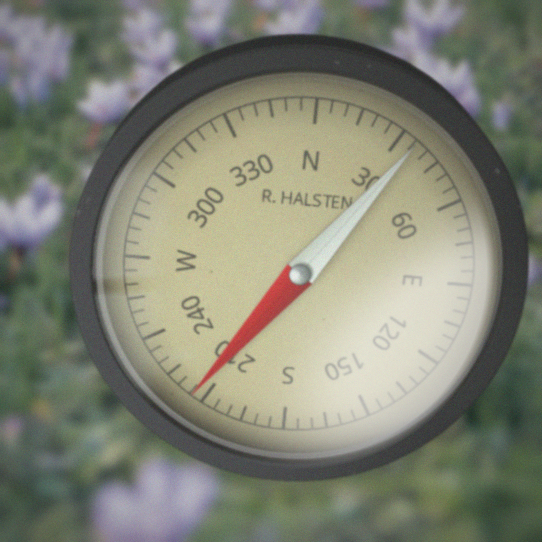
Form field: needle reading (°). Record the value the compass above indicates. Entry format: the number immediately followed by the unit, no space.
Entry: 215°
